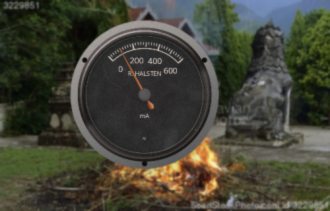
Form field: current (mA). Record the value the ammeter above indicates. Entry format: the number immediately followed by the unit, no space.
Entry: 100mA
